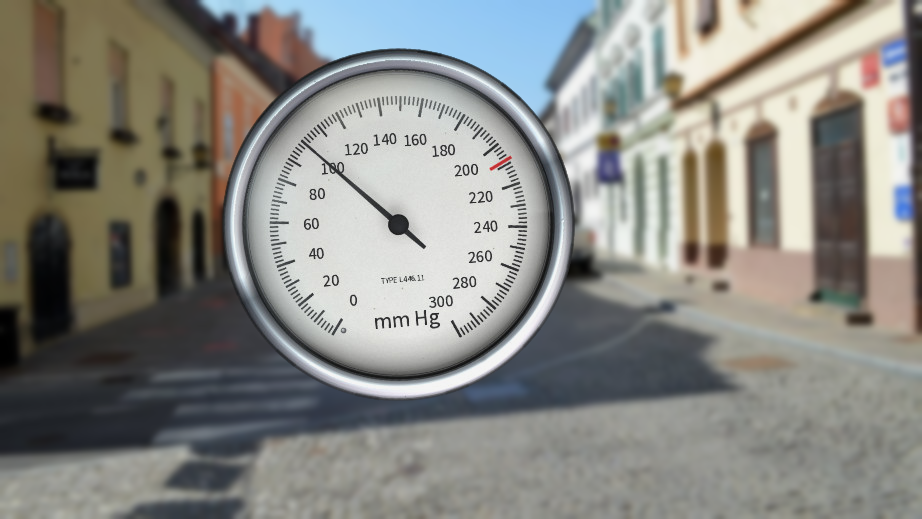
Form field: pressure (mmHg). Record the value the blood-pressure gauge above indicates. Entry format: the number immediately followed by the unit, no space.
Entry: 100mmHg
